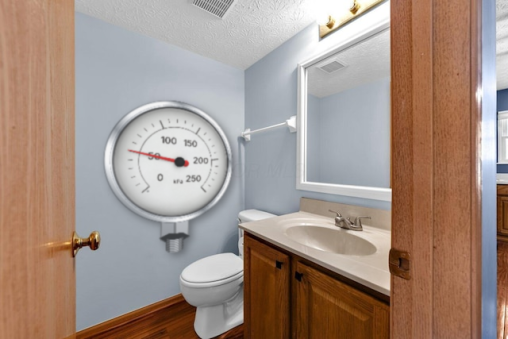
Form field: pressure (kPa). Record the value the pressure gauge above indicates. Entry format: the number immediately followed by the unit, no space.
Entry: 50kPa
